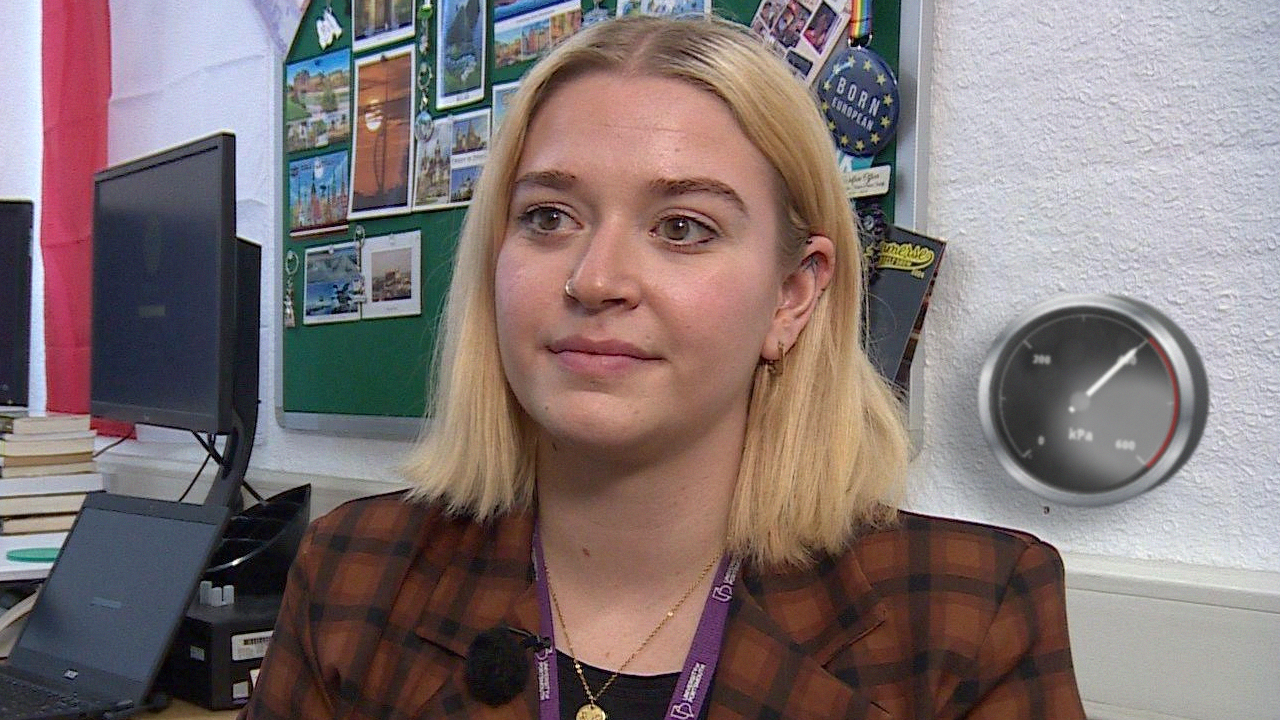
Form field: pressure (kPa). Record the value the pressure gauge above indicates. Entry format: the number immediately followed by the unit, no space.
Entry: 400kPa
